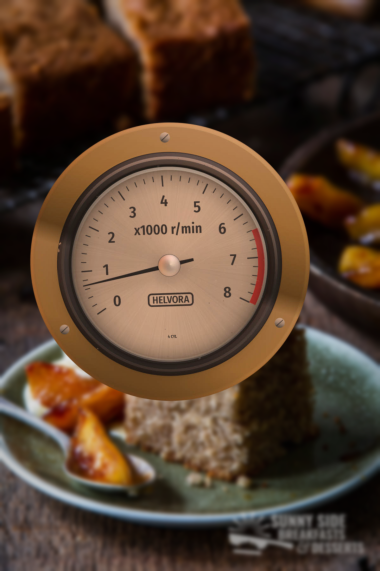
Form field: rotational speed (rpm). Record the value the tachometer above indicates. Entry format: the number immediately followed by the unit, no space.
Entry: 700rpm
